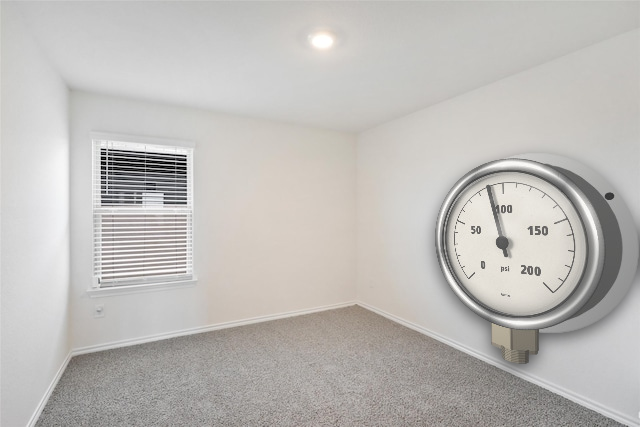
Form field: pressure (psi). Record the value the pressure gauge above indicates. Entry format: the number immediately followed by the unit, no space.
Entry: 90psi
